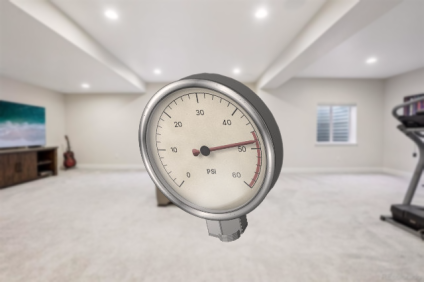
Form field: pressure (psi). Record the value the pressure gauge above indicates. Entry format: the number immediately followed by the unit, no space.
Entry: 48psi
